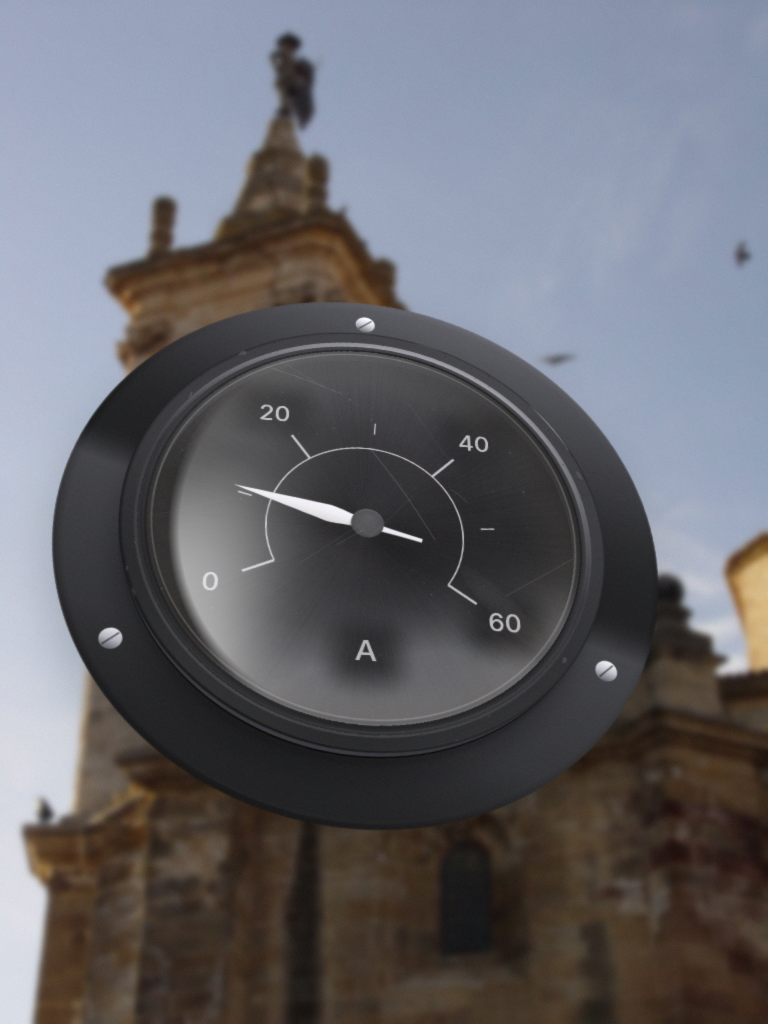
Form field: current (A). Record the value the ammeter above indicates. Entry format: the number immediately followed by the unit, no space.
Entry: 10A
